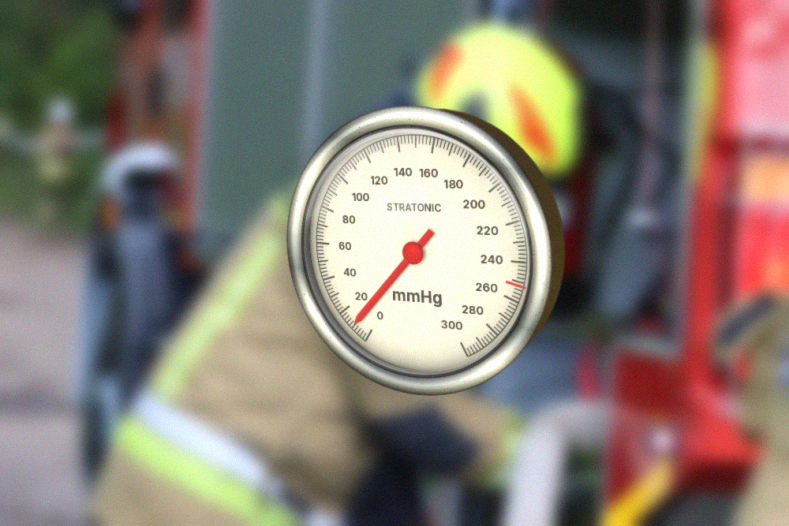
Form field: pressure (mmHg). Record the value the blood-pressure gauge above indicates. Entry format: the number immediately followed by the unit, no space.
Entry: 10mmHg
